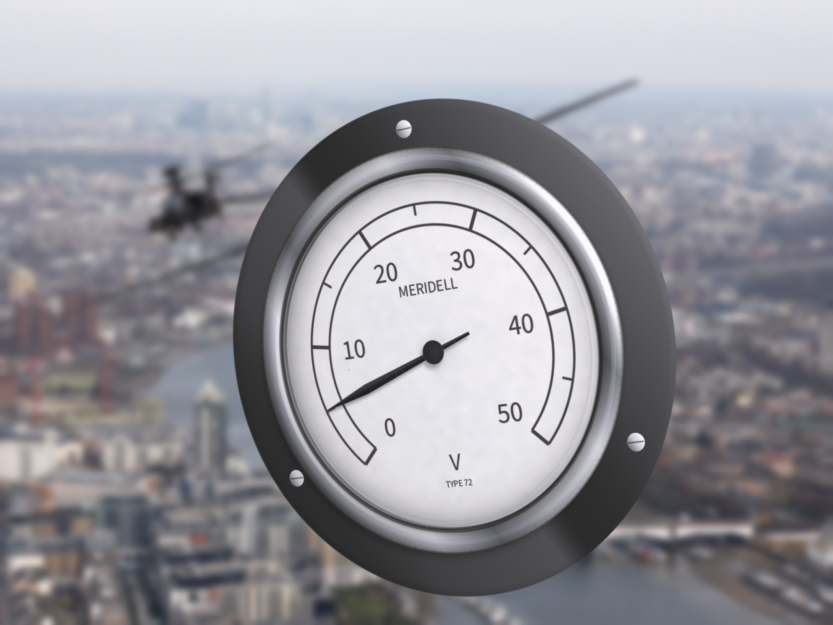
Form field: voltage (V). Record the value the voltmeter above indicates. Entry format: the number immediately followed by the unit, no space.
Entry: 5V
